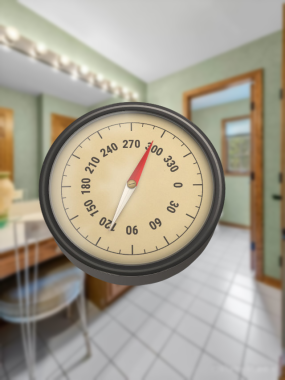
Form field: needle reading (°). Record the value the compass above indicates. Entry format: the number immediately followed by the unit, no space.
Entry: 295°
